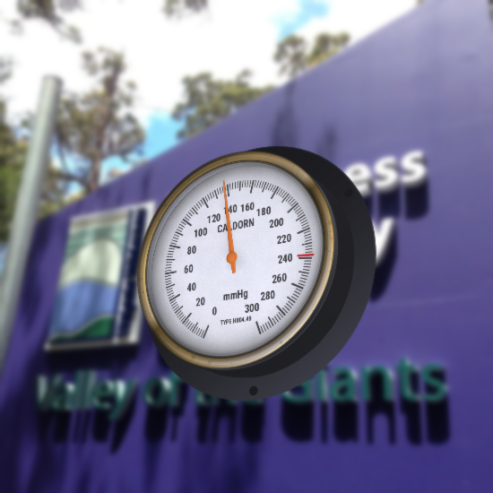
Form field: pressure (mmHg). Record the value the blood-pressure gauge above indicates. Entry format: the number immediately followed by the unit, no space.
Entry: 140mmHg
